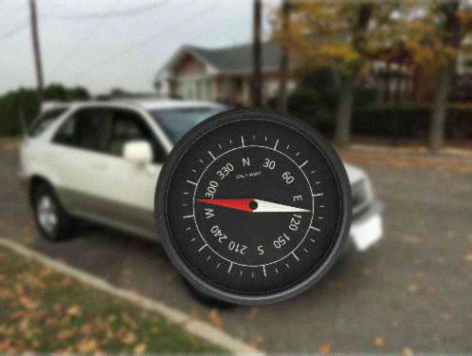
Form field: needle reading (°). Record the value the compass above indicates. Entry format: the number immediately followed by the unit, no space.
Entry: 285°
